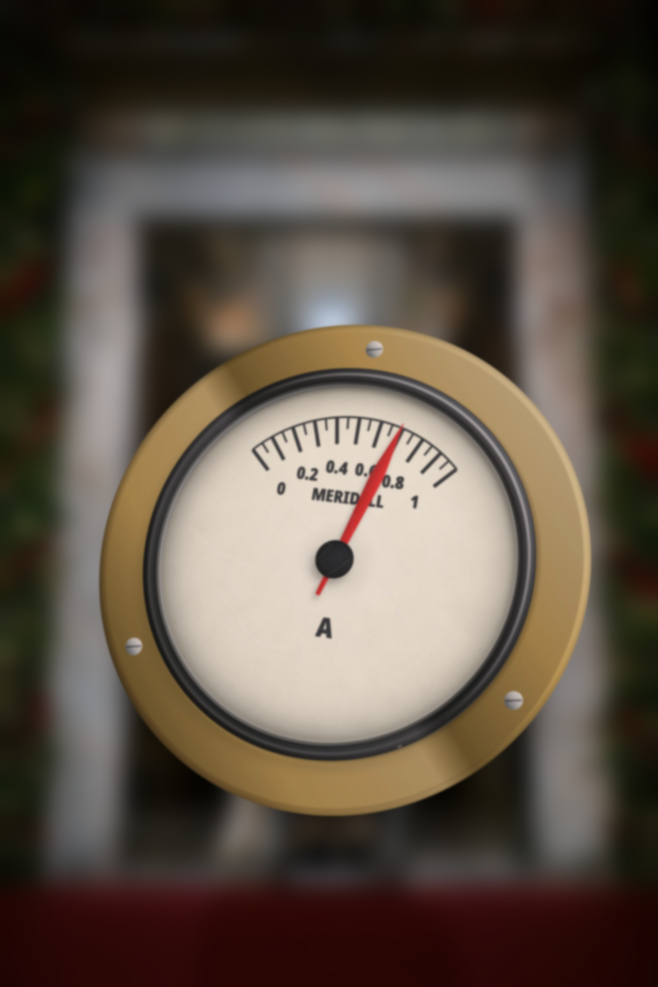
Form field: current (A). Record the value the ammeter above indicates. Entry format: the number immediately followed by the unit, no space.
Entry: 0.7A
